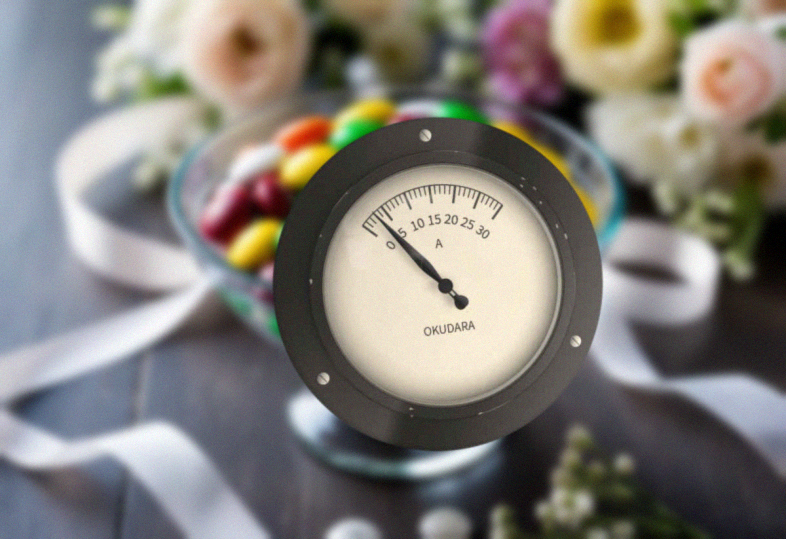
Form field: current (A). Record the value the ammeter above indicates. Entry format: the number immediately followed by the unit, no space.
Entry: 3A
